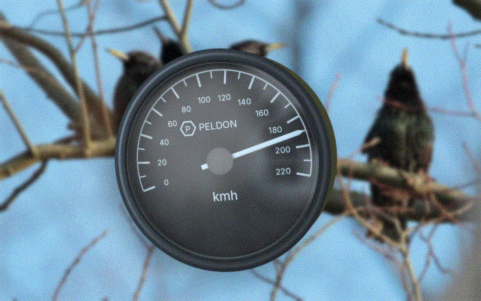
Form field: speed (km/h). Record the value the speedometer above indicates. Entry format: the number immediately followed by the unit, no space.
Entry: 190km/h
